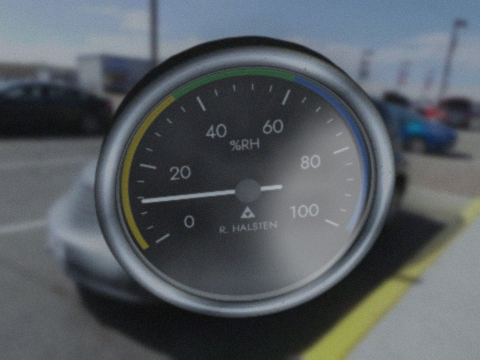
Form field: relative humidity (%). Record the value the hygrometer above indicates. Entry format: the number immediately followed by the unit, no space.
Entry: 12%
